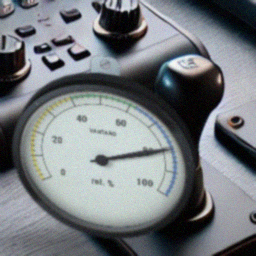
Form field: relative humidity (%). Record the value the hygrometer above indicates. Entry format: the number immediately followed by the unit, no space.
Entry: 80%
